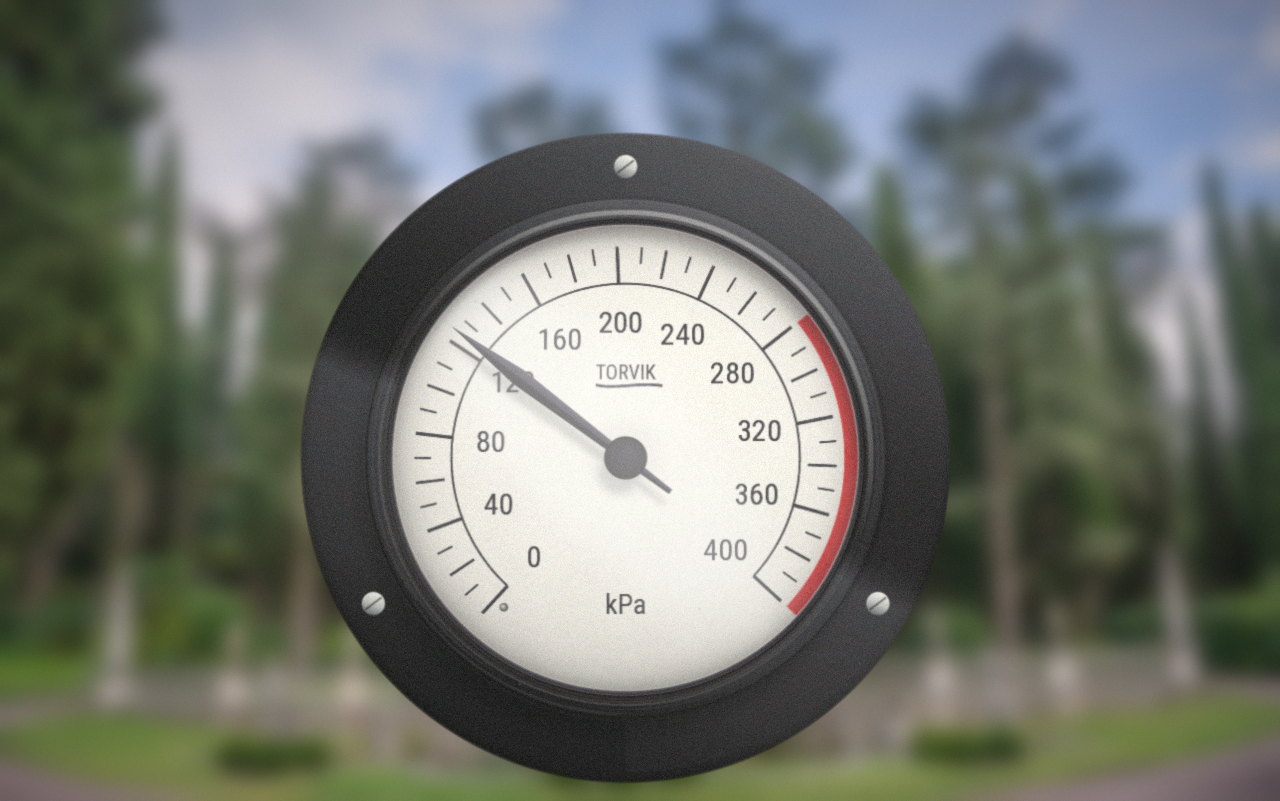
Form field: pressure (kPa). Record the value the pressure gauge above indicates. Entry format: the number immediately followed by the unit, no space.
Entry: 125kPa
